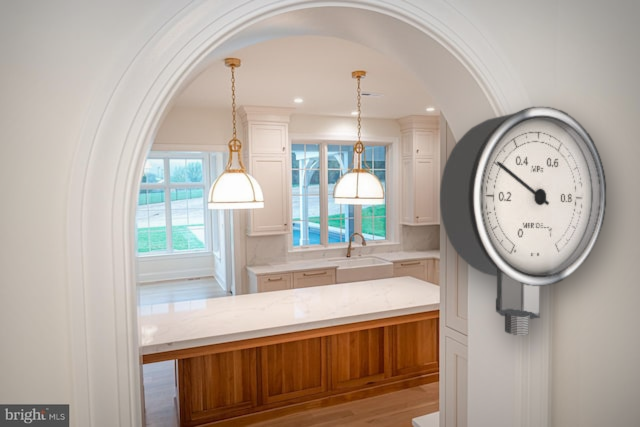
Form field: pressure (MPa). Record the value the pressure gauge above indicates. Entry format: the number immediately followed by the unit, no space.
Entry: 0.3MPa
